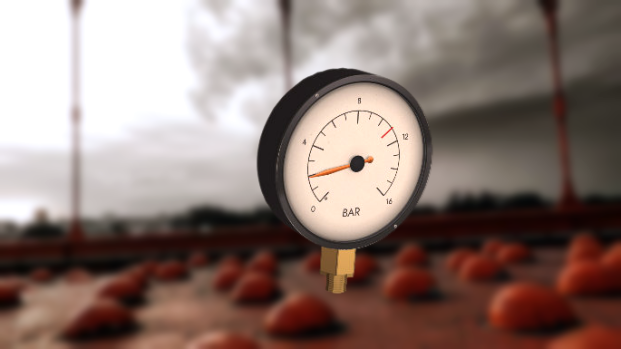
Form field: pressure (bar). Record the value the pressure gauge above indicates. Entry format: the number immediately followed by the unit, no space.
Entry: 2bar
